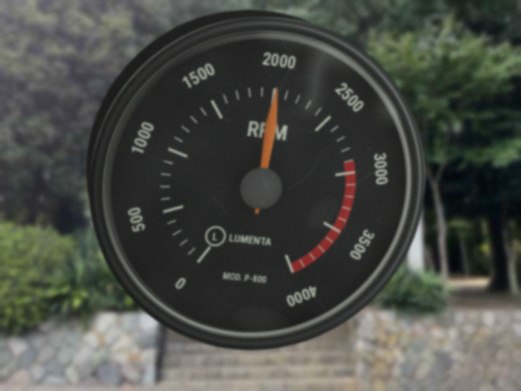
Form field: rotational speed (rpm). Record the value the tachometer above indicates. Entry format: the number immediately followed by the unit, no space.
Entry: 2000rpm
